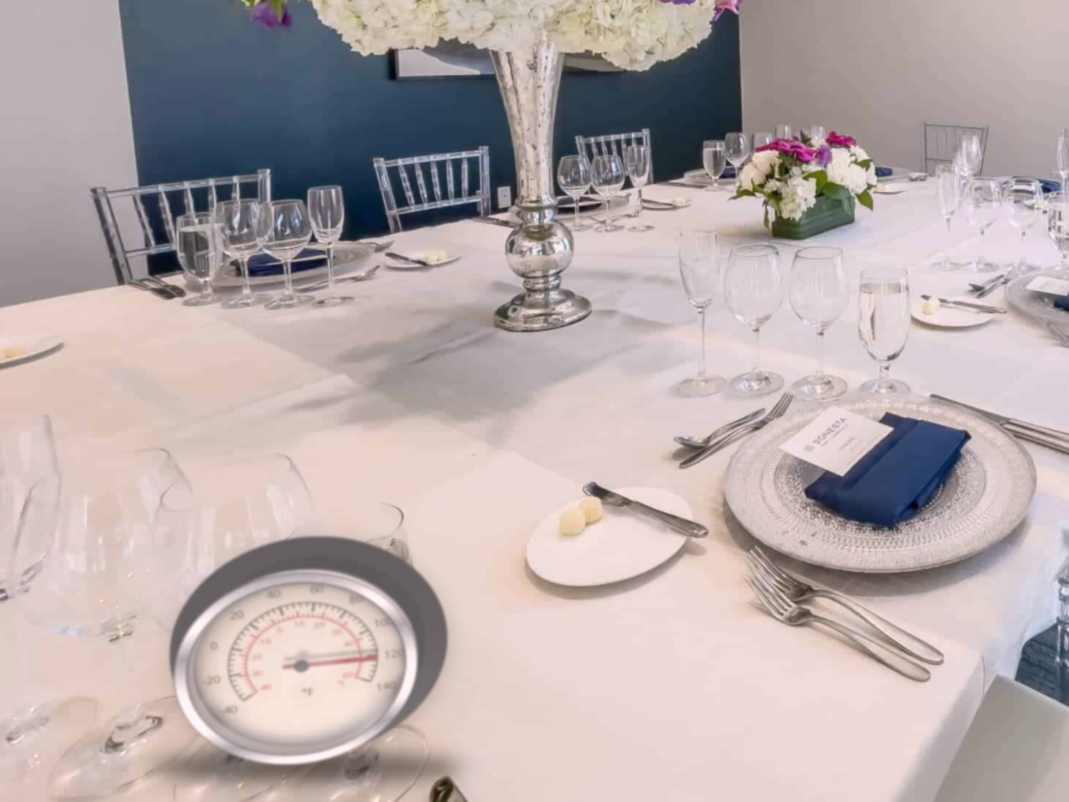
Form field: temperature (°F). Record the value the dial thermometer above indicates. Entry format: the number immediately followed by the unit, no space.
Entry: 120°F
